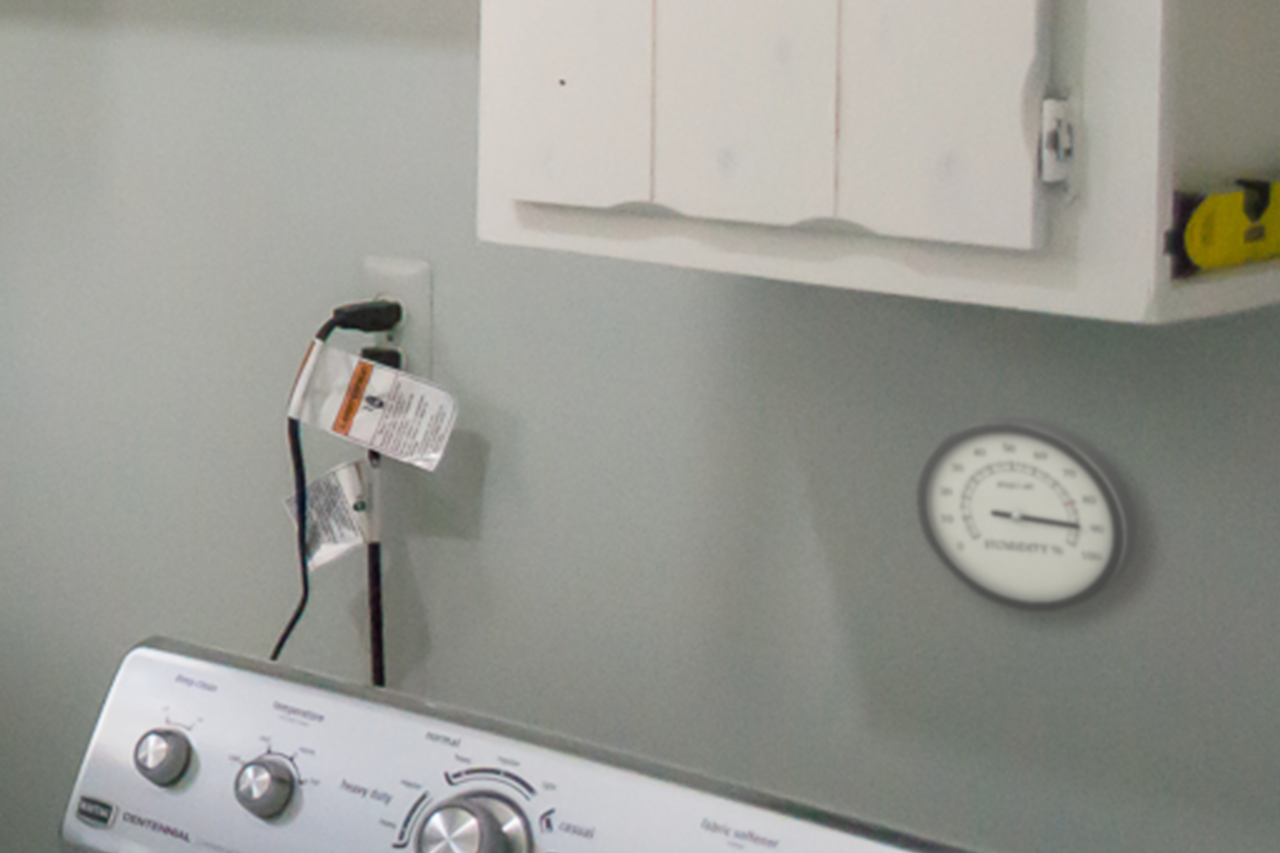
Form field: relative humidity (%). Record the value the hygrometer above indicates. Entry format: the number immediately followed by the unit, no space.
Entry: 90%
